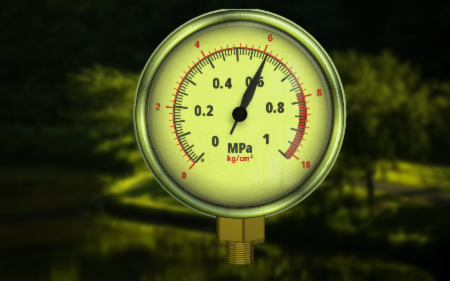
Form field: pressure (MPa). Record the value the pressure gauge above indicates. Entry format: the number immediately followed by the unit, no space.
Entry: 0.6MPa
